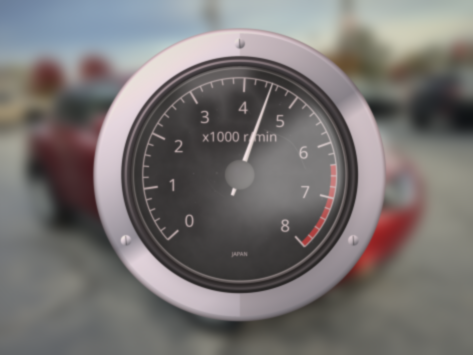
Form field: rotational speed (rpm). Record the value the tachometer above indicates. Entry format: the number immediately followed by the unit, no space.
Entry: 4500rpm
